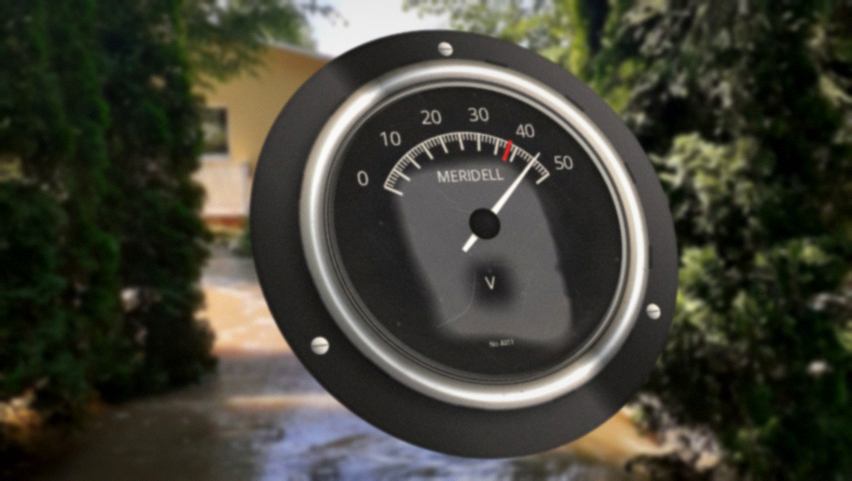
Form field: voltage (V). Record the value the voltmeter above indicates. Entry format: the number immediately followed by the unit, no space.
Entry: 45V
